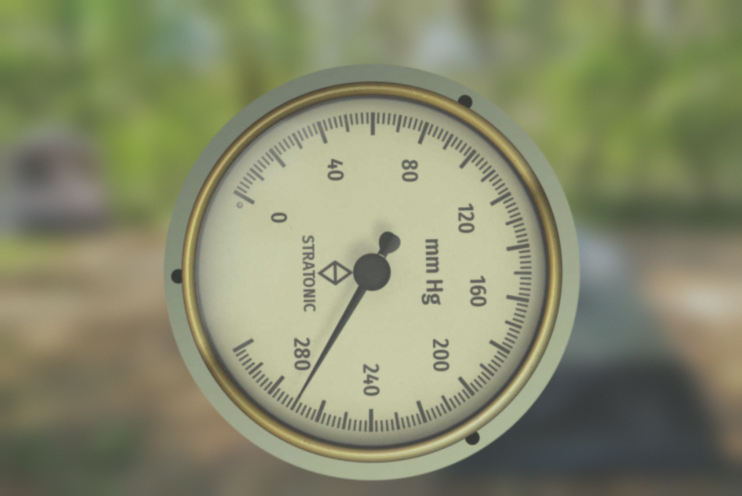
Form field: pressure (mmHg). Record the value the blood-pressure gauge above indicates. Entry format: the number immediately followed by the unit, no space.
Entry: 270mmHg
